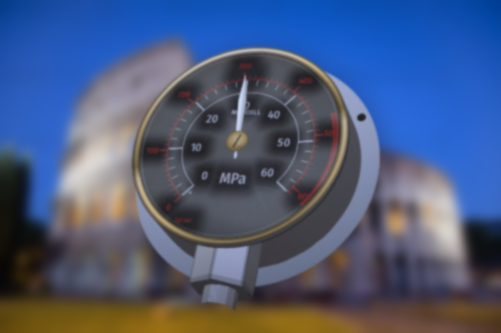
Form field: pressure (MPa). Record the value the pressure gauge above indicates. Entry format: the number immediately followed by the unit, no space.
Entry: 30MPa
